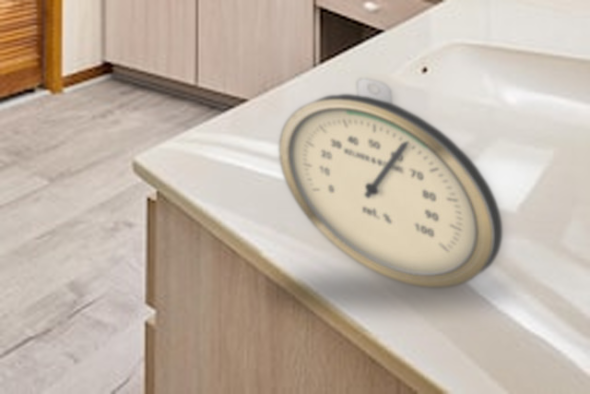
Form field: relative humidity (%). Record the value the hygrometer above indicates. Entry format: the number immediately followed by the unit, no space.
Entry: 60%
